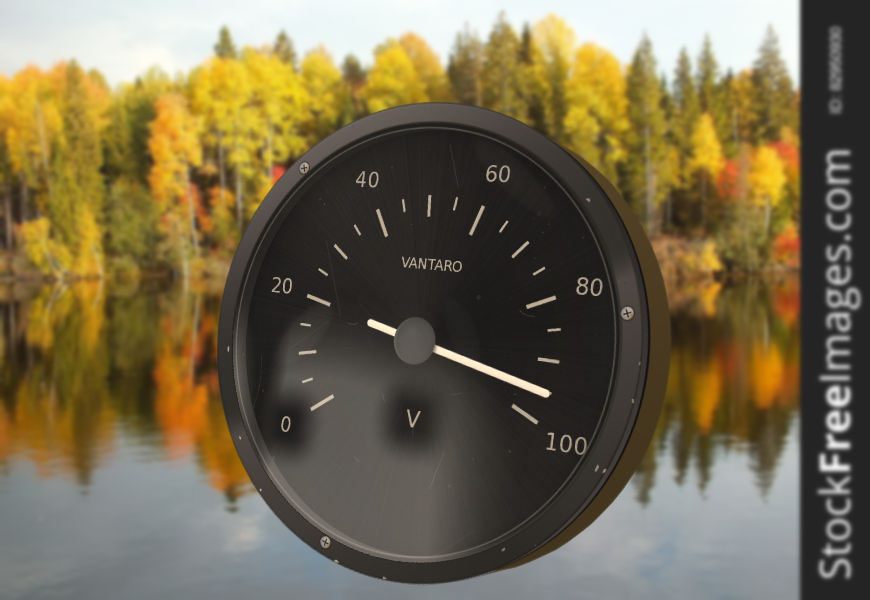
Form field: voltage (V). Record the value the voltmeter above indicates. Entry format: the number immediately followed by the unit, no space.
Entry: 95V
